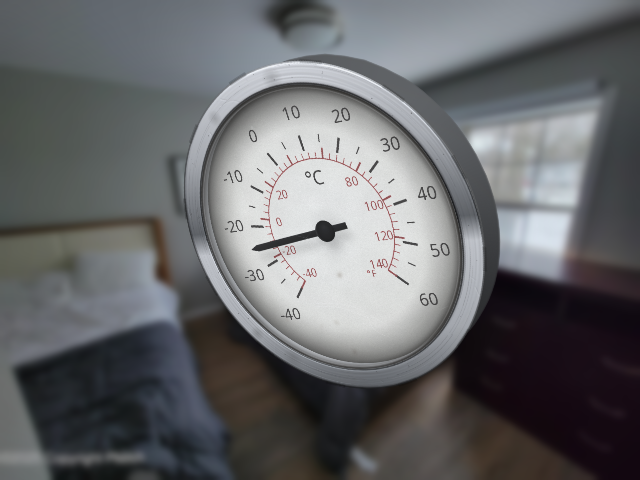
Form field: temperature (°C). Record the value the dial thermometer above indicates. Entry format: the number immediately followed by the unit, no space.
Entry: -25°C
